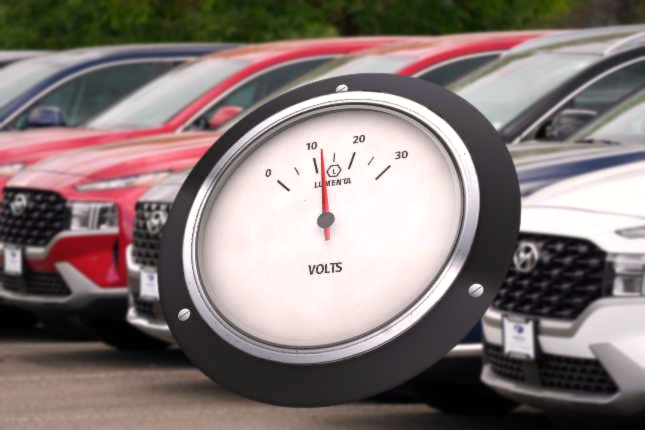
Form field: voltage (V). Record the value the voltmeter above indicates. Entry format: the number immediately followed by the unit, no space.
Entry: 12.5V
